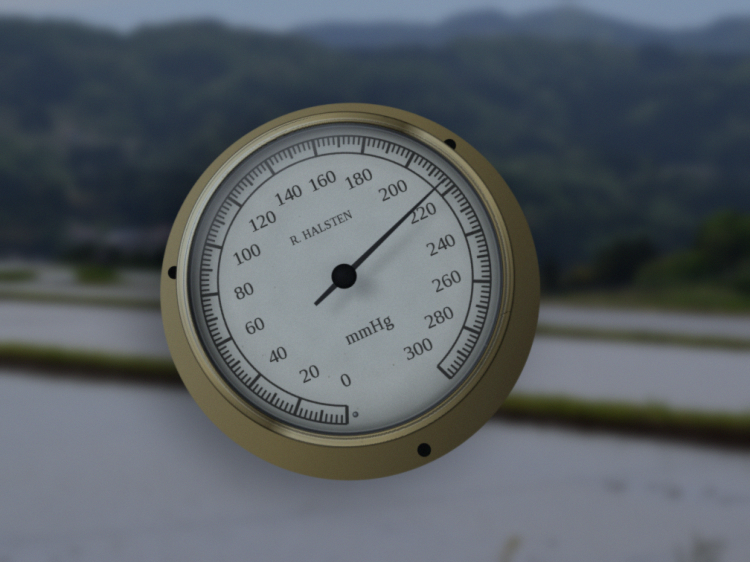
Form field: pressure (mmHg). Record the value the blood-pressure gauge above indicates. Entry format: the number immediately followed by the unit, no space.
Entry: 216mmHg
